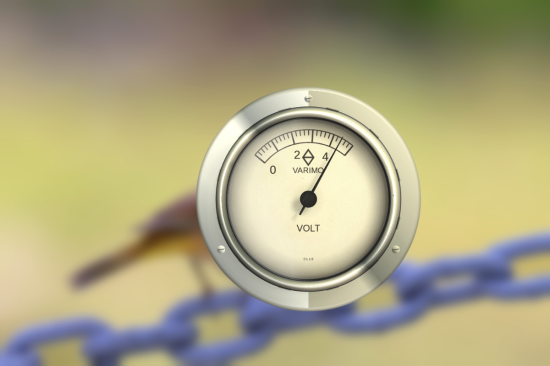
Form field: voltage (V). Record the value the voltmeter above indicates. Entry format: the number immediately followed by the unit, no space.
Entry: 4.4V
